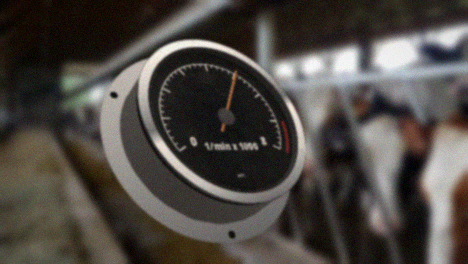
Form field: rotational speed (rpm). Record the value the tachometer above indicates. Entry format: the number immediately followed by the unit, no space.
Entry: 5000rpm
